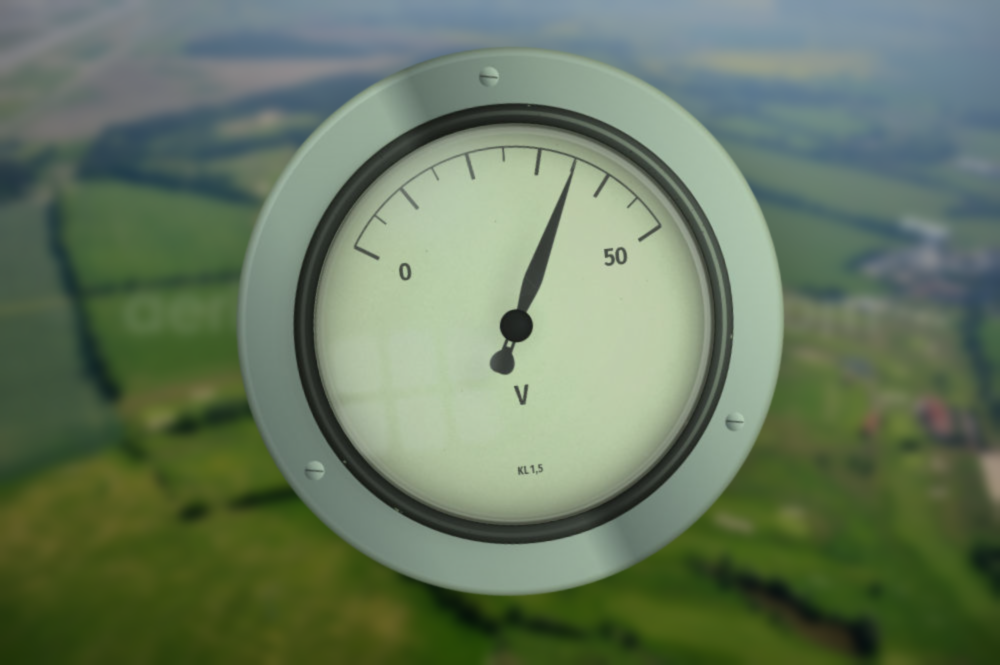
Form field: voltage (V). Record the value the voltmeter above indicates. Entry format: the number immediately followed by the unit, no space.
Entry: 35V
